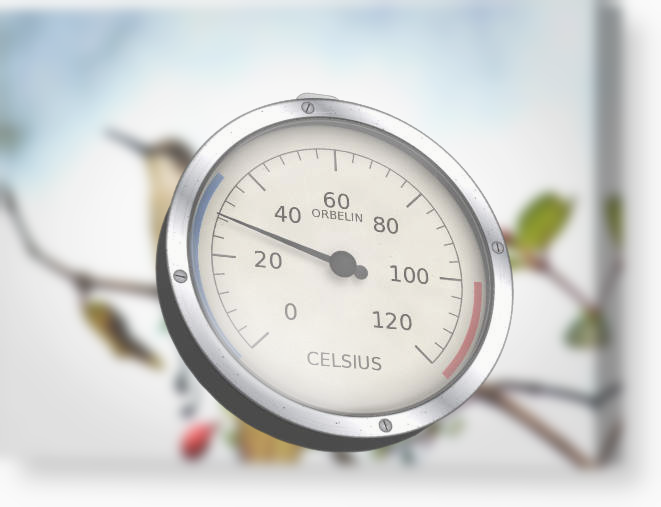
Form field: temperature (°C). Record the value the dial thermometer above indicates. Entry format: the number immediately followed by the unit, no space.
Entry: 28°C
